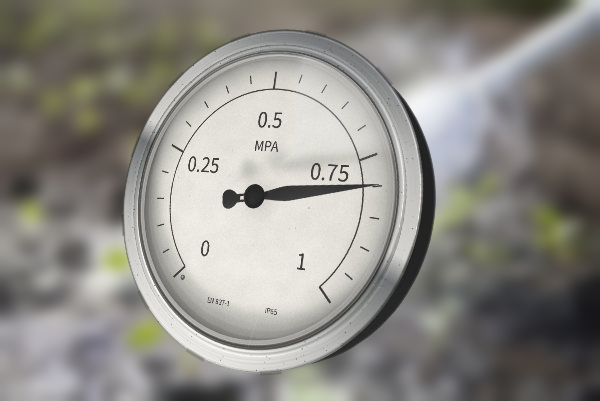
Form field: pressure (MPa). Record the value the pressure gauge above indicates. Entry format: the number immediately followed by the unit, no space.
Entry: 0.8MPa
